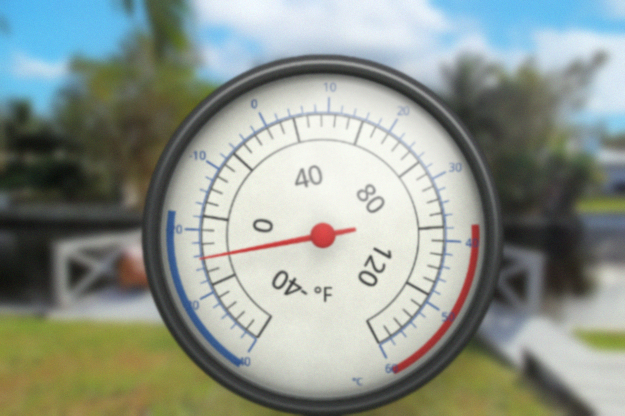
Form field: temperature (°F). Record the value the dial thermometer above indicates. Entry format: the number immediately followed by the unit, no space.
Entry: -12°F
